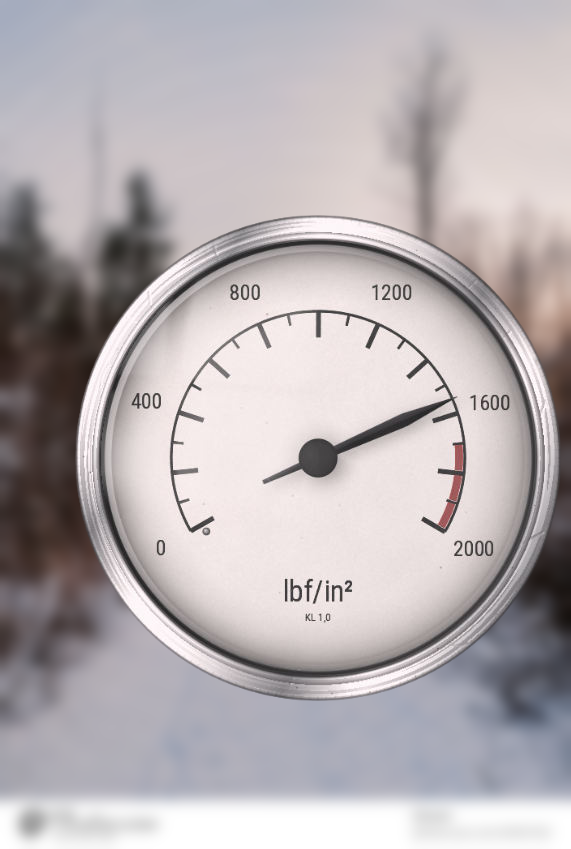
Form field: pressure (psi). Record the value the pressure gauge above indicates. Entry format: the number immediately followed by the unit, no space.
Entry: 1550psi
